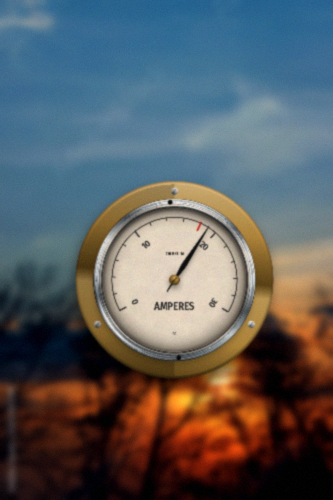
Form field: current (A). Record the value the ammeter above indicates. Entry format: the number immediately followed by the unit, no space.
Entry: 19A
